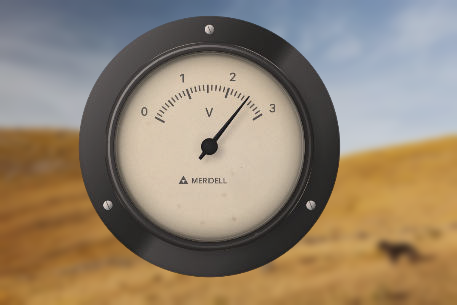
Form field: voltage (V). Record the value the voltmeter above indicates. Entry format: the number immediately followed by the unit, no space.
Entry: 2.5V
